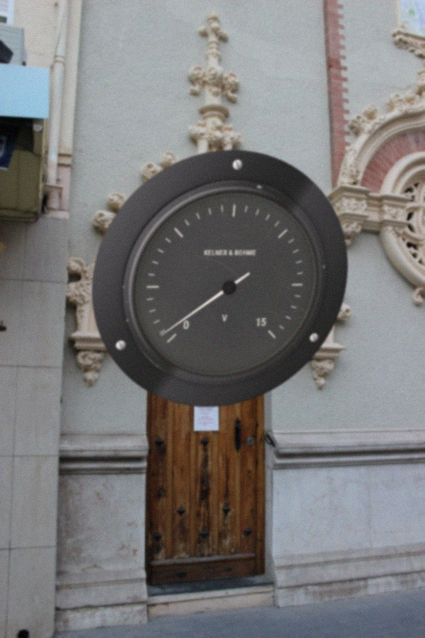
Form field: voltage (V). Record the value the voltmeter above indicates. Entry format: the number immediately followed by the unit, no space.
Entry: 0.5V
